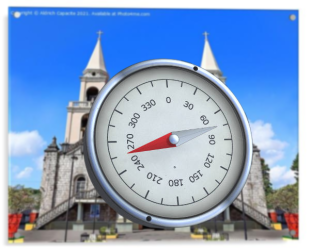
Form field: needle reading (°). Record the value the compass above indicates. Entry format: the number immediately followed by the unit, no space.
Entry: 255°
